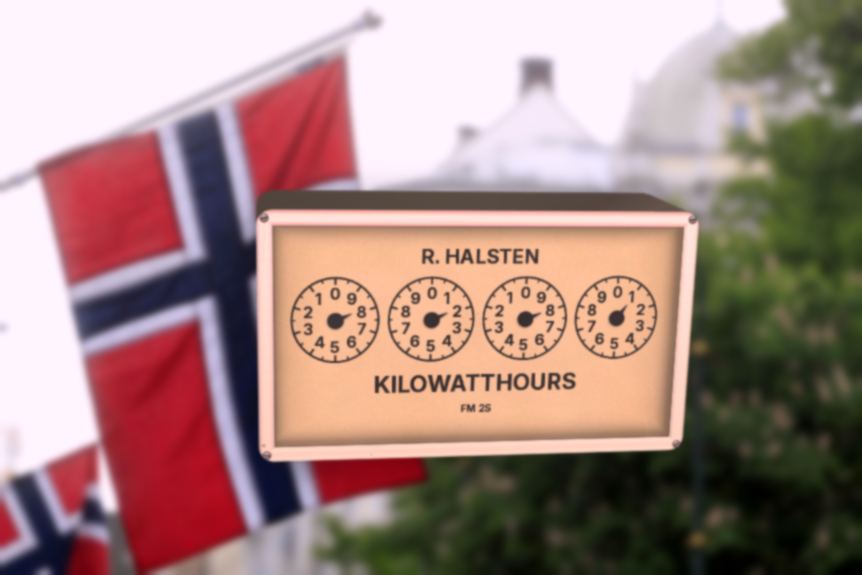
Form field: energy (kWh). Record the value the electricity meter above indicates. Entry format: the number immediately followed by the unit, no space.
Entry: 8181kWh
